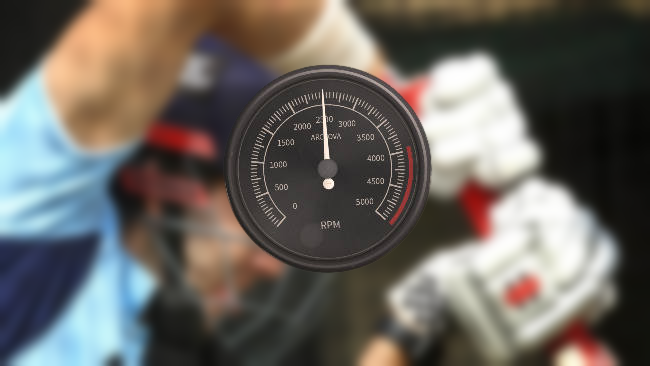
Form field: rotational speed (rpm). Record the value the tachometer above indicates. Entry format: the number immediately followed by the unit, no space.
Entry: 2500rpm
